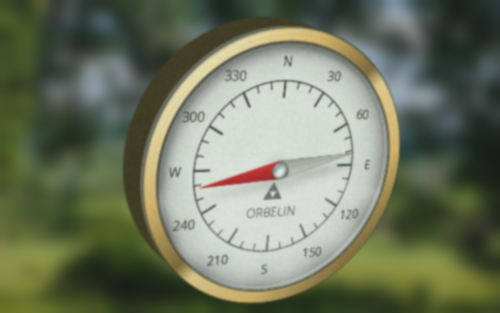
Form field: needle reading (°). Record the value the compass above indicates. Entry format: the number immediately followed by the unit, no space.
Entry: 260°
